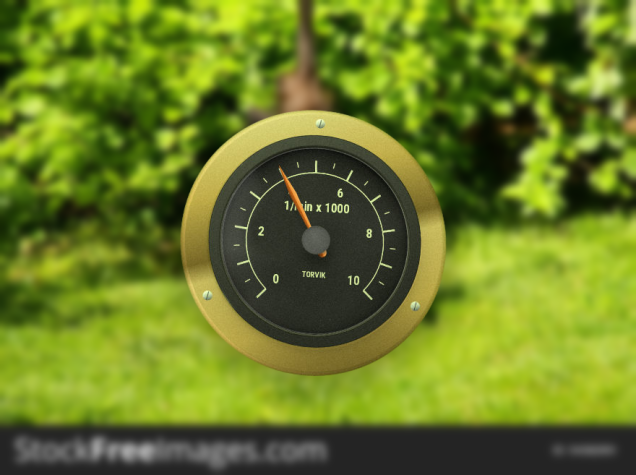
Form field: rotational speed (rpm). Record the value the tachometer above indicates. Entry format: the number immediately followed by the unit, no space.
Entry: 4000rpm
